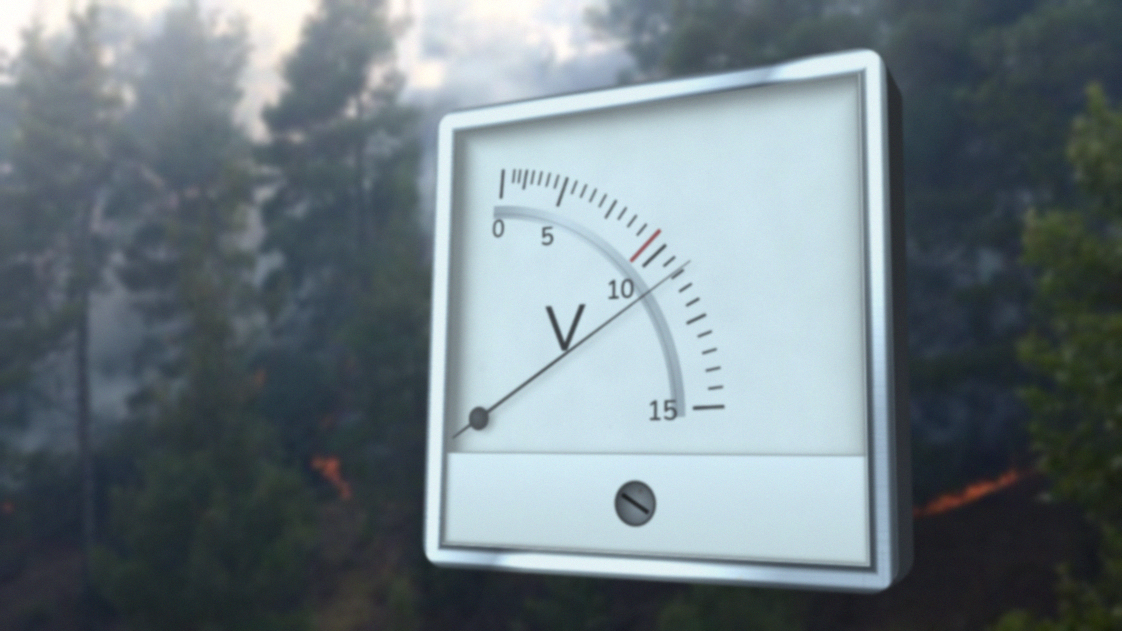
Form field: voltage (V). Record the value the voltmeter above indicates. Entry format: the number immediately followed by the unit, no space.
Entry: 11V
